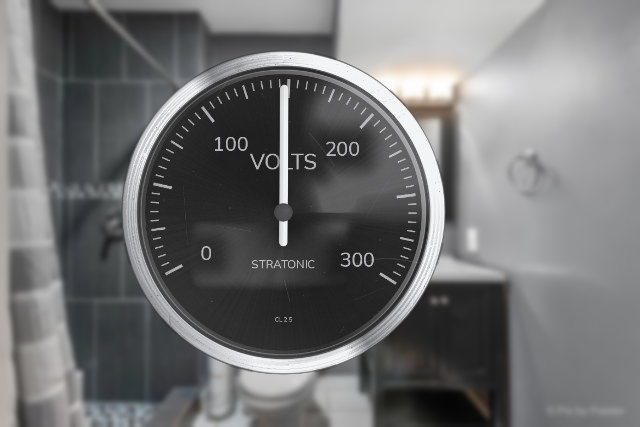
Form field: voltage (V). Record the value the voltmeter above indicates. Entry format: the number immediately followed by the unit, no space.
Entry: 147.5V
